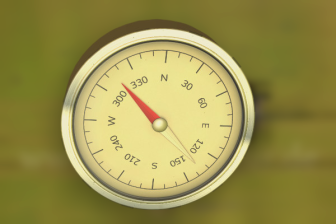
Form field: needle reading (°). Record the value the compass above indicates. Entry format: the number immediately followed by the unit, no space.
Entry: 315°
